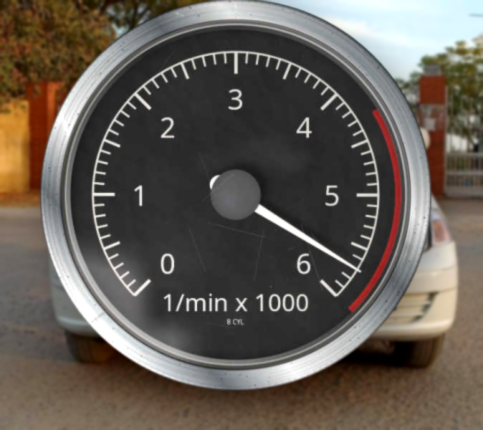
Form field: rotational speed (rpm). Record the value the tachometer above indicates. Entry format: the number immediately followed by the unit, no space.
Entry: 5700rpm
